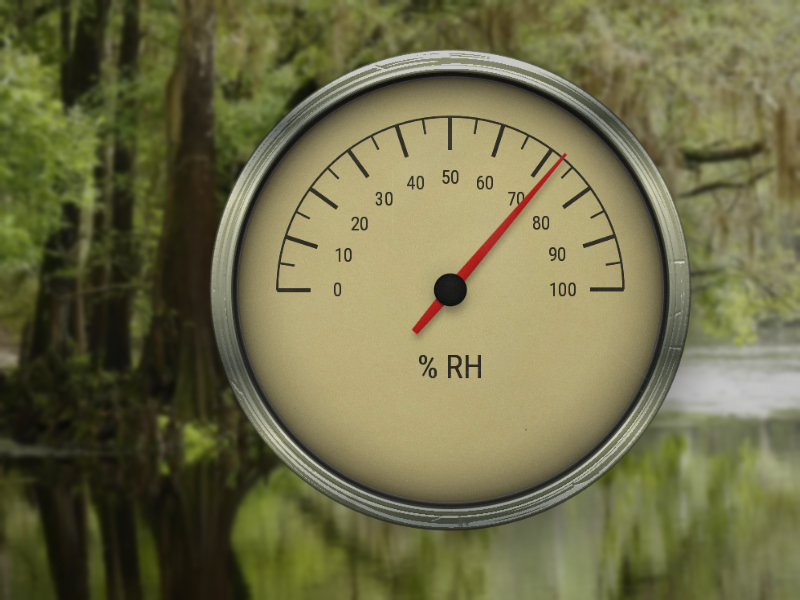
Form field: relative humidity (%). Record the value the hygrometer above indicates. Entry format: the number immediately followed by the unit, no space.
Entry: 72.5%
